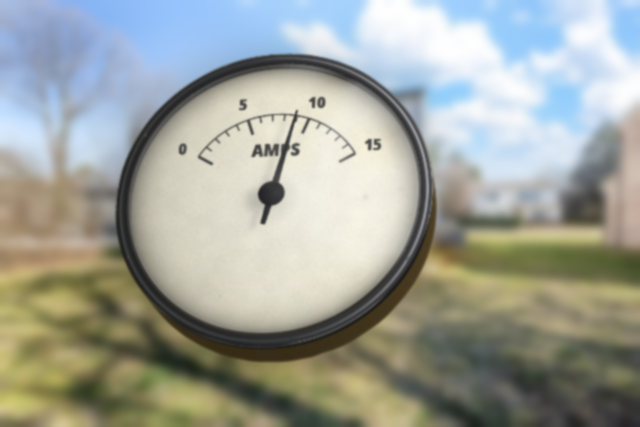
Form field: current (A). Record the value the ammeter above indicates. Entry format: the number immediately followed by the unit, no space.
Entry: 9A
